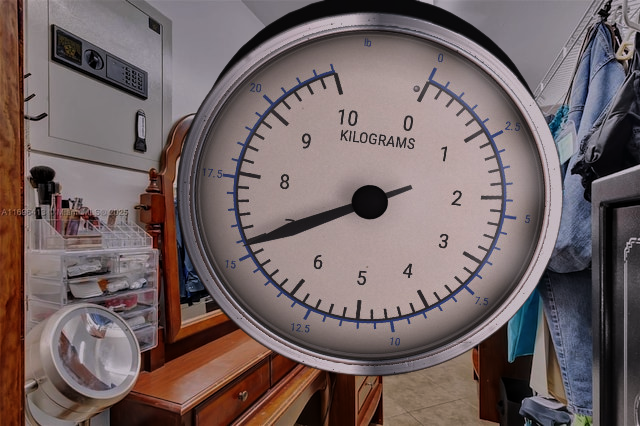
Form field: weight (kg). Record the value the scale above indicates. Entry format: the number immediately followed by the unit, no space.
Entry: 7kg
